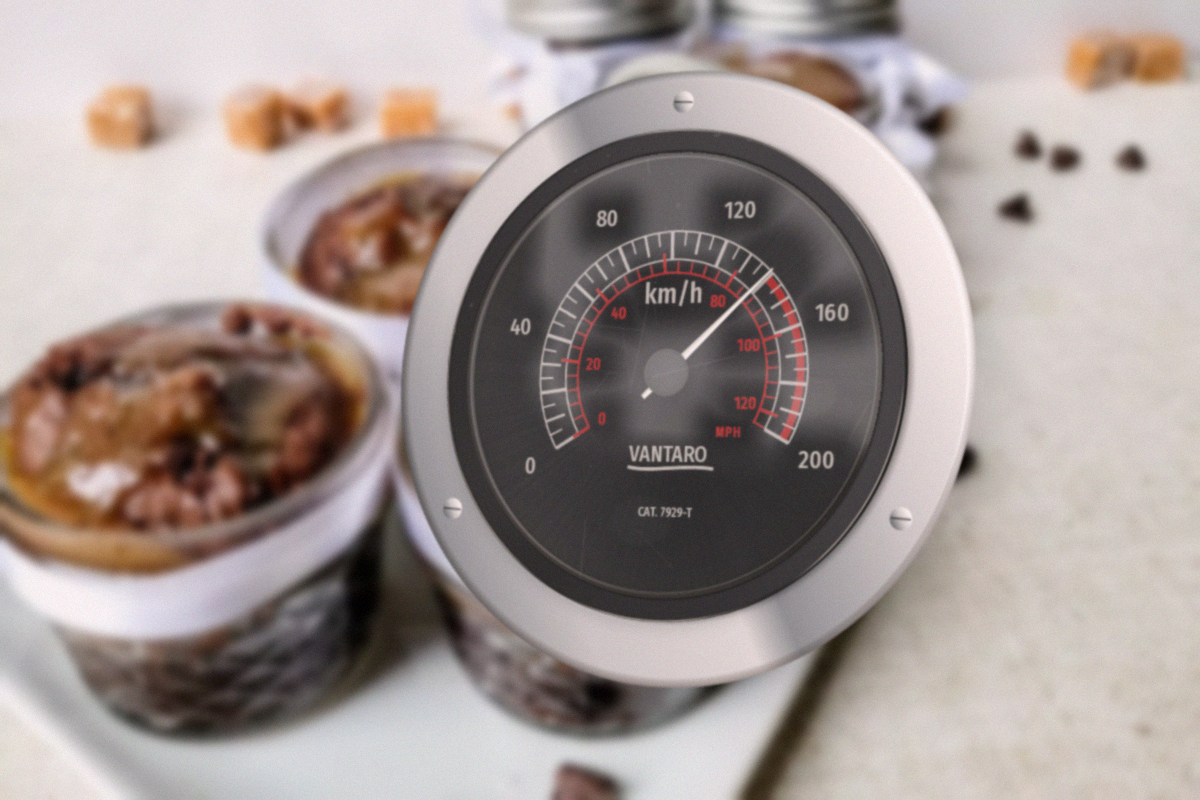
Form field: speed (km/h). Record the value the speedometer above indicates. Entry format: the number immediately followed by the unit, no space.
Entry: 140km/h
